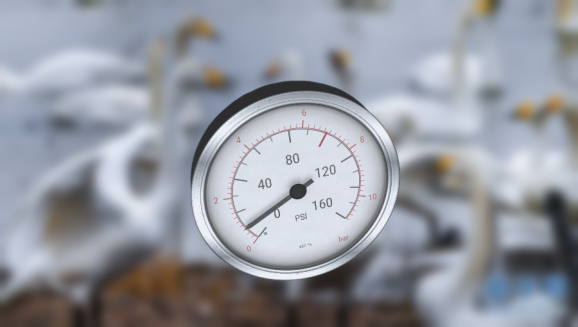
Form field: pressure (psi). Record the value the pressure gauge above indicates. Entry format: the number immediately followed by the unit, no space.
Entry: 10psi
